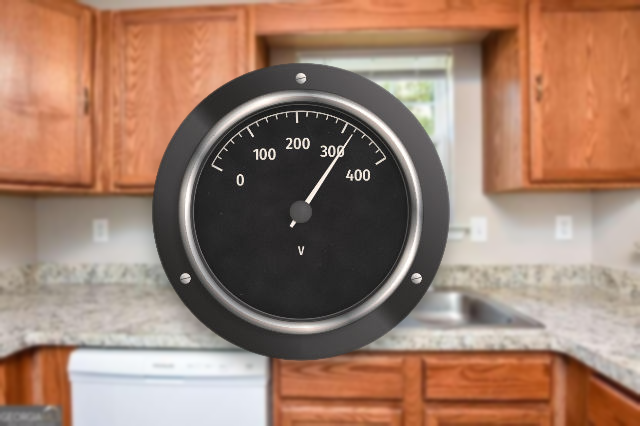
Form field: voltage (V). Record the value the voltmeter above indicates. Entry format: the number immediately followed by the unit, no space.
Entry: 320V
